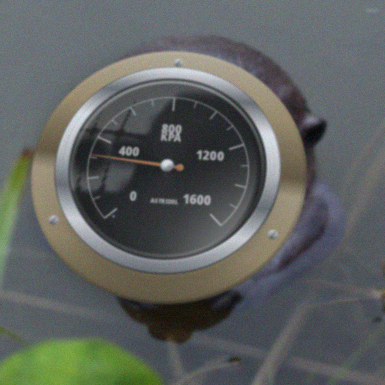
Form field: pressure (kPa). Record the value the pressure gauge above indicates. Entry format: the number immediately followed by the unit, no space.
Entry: 300kPa
